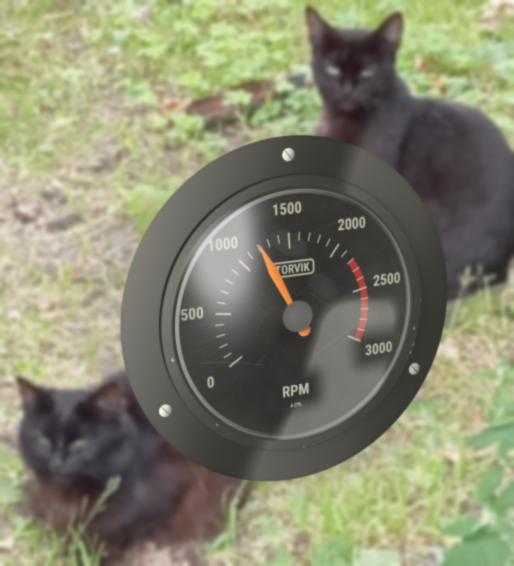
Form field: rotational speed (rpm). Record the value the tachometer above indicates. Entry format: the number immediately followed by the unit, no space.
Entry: 1200rpm
